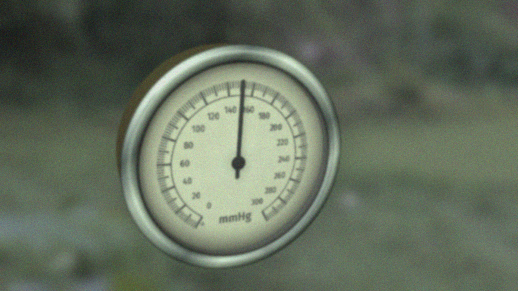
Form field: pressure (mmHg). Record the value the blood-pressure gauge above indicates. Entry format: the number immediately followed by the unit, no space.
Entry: 150mmHg
